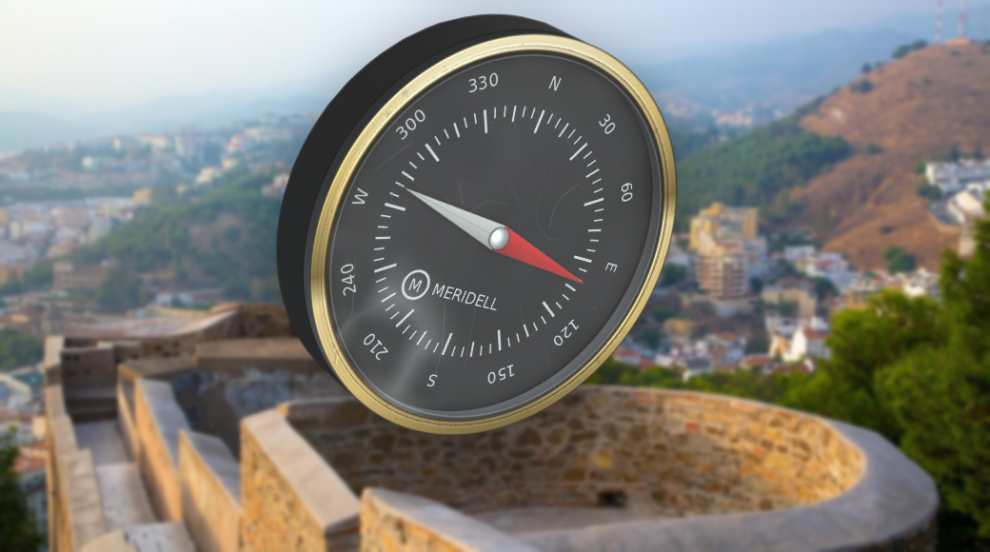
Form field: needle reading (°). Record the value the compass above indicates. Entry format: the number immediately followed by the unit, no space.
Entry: 100°
